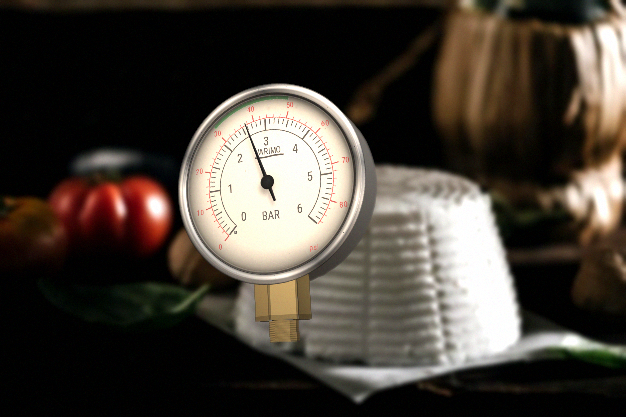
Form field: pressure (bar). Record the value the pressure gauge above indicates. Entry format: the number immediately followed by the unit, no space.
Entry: 2.6bar
